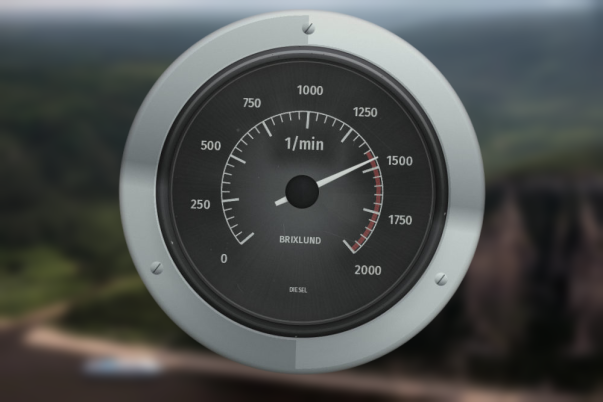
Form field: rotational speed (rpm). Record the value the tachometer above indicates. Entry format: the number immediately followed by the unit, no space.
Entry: 1450rpm
